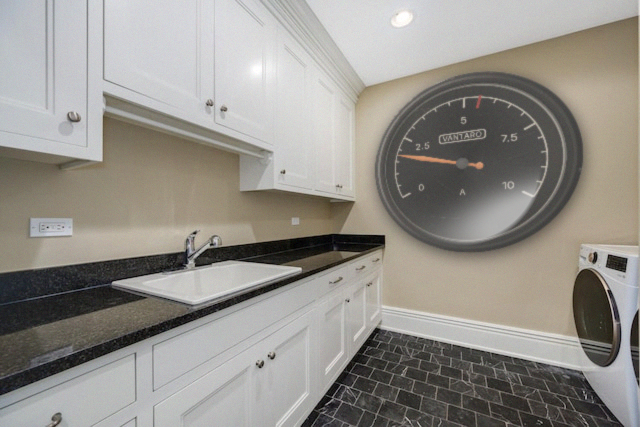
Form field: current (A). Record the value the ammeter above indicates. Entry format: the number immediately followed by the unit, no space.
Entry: 1.75A
